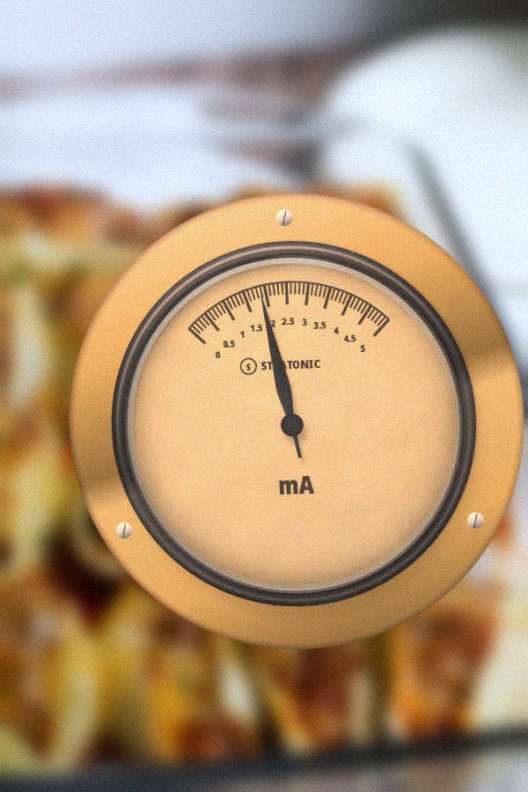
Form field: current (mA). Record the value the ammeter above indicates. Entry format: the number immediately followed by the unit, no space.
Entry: 1.9mA
